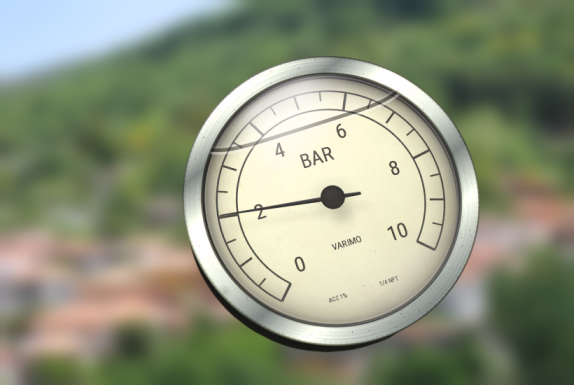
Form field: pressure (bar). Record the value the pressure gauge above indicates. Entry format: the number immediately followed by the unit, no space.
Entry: 2bar
